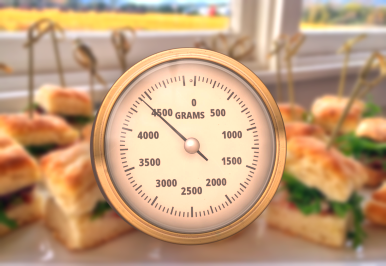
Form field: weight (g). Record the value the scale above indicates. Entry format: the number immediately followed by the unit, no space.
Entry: 4400g
